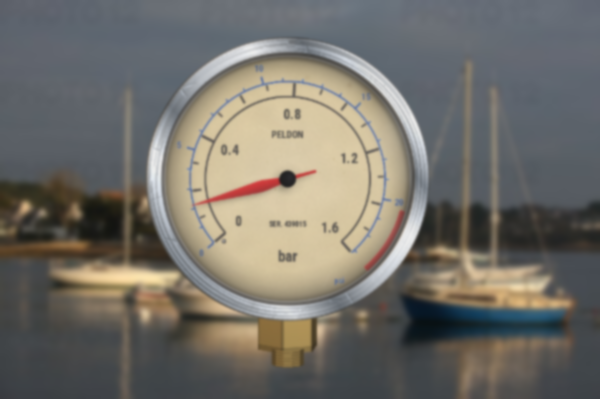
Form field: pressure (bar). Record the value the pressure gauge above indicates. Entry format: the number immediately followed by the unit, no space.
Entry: 0.15bar
